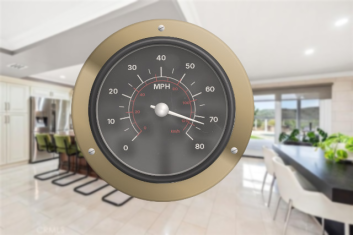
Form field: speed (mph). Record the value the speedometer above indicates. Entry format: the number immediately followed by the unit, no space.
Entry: 72.5mph
